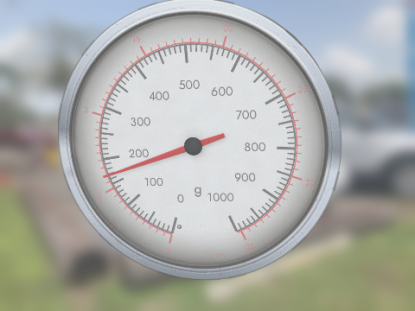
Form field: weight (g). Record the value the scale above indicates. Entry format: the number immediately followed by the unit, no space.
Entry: 170g
